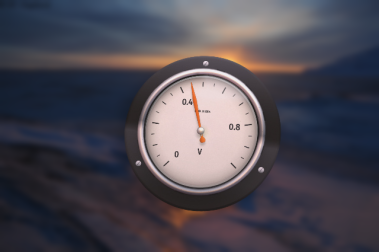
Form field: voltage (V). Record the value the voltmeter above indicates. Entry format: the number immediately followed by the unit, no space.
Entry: 0.45V
